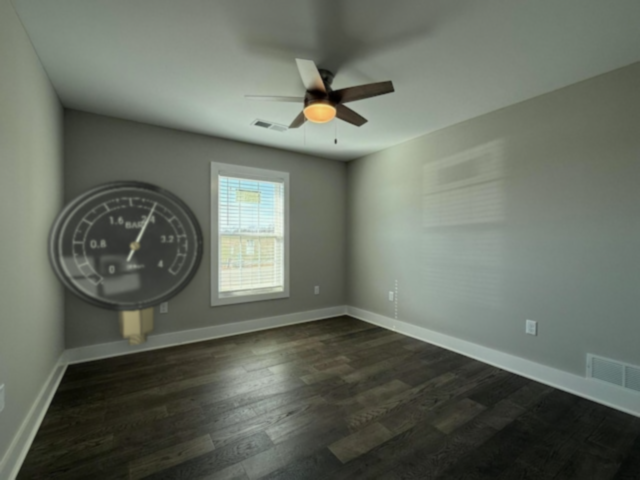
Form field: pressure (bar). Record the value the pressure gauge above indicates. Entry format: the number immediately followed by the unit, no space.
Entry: 2.4bar
